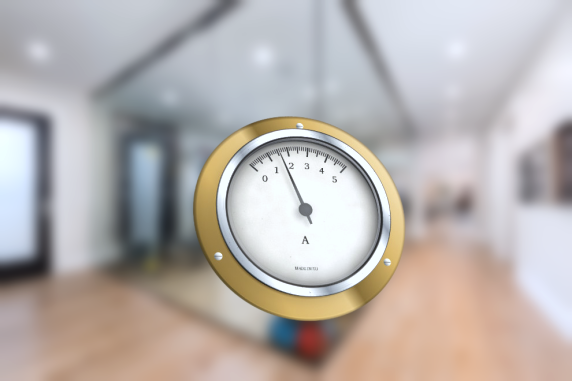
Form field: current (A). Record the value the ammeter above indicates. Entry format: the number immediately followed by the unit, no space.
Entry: 1.5A
